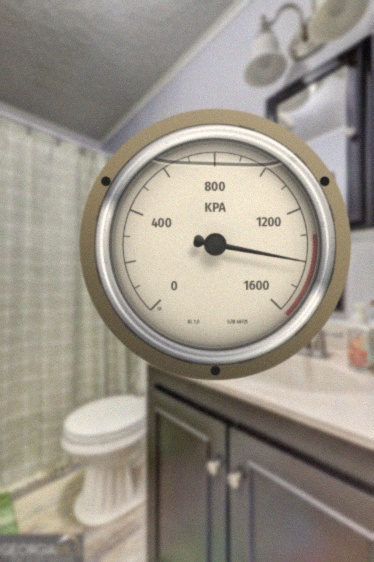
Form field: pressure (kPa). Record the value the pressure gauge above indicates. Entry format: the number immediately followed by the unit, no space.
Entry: 1400kPa
